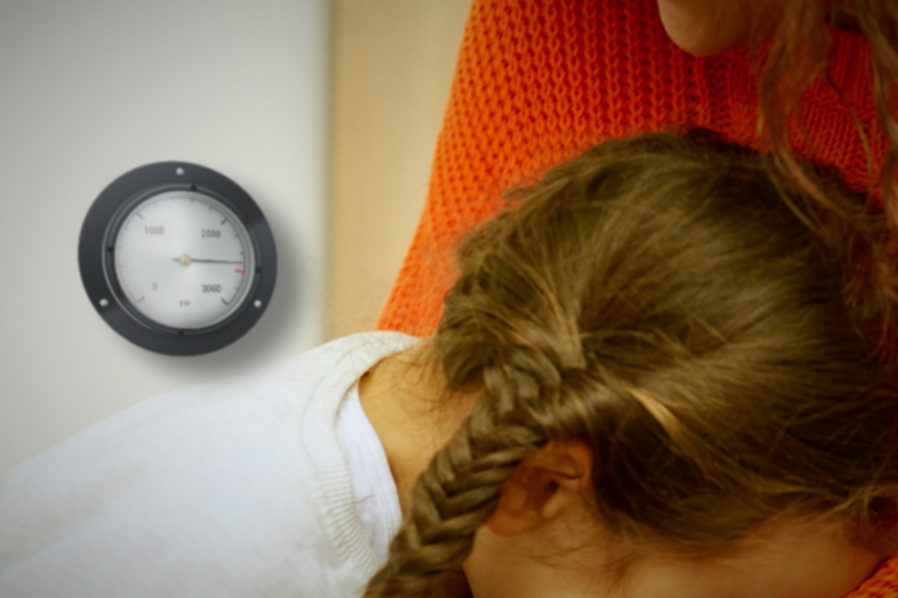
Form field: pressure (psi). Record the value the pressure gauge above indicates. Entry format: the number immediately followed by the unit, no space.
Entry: 2500psi
